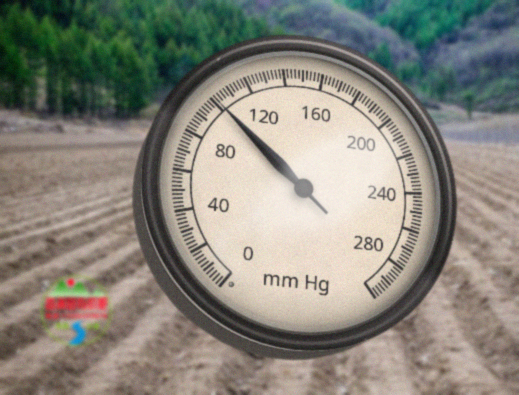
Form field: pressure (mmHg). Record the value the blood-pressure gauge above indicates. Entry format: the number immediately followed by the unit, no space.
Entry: 100mmHg
